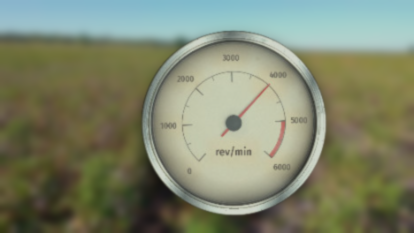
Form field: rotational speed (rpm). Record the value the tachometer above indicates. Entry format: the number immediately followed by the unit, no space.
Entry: 4000rpm
